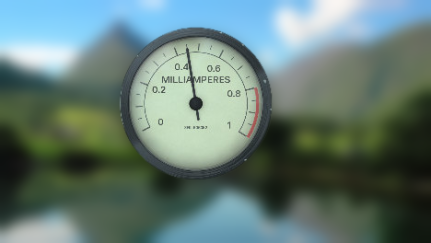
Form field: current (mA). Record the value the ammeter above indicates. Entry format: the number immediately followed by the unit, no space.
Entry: 0.45mA
